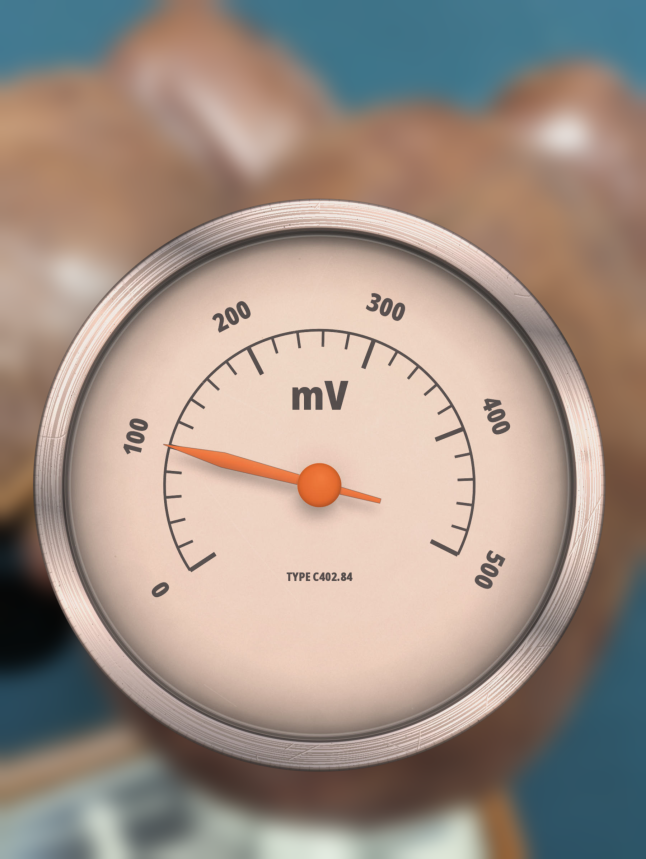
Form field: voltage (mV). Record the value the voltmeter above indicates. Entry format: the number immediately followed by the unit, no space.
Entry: 100mV
